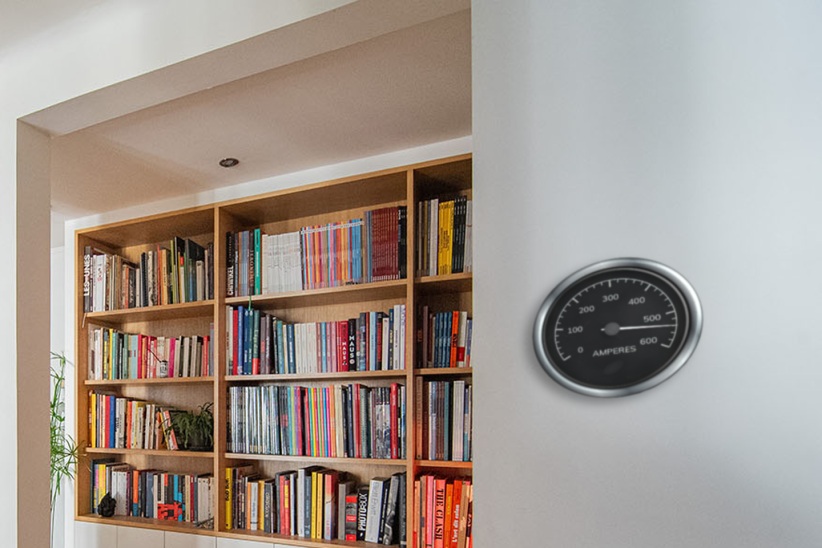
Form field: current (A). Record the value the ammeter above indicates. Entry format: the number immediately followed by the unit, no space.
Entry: 540A
